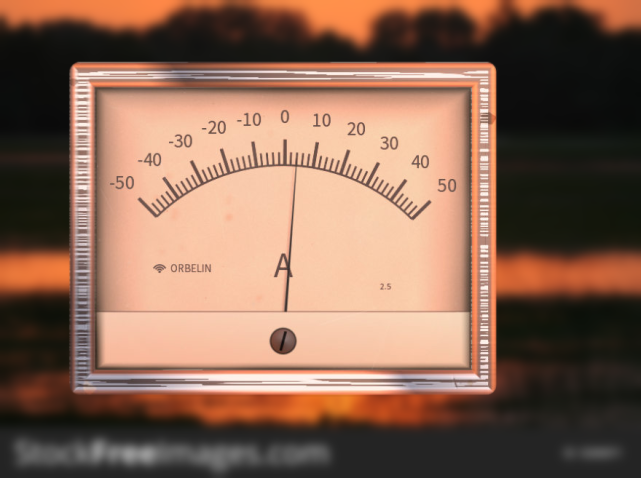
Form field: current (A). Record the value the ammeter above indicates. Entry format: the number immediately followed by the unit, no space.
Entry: 4A
